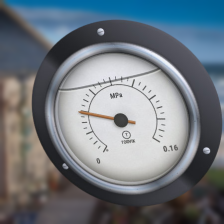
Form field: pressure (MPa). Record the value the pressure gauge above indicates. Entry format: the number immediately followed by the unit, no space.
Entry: 0.04MPa
